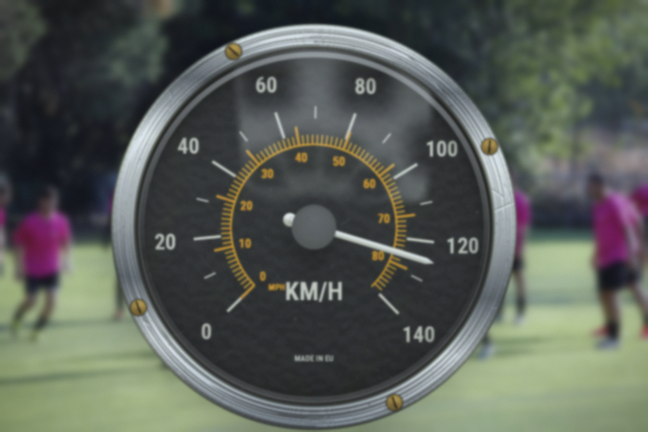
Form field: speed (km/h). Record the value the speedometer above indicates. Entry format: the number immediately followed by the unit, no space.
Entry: 125km/h
